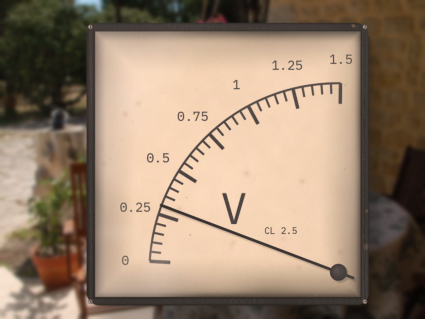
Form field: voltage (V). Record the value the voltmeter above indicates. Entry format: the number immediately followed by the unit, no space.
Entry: 0.3V
